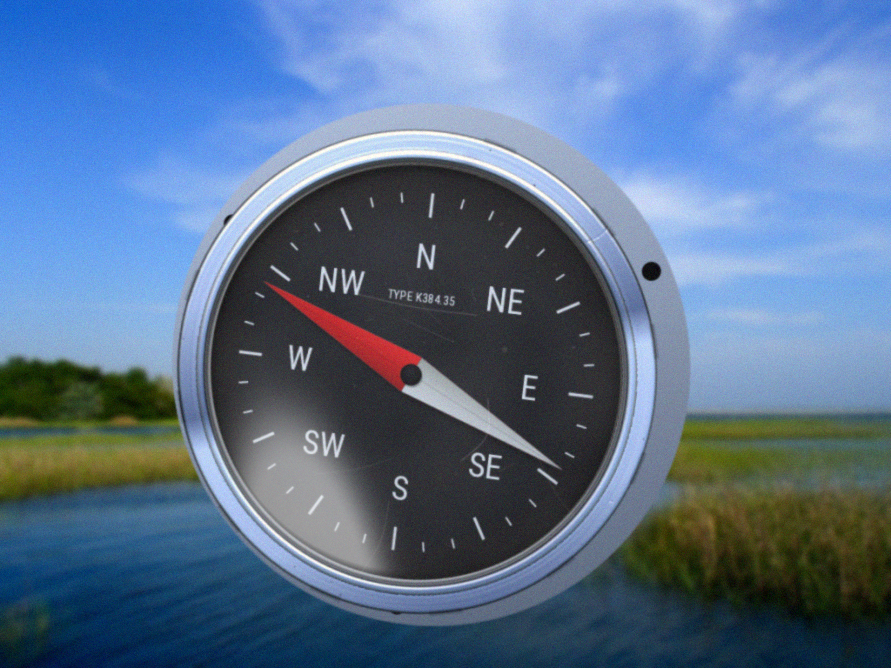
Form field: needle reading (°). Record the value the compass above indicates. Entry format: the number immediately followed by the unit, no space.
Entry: 295°
